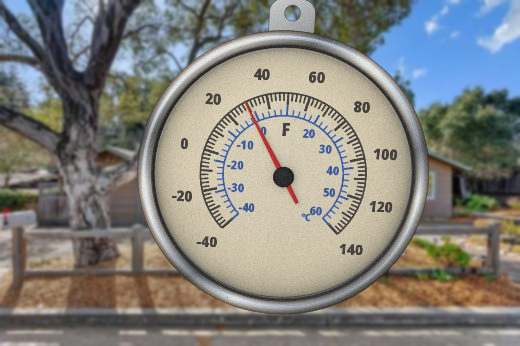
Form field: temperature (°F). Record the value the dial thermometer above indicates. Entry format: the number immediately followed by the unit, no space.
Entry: 30°F
